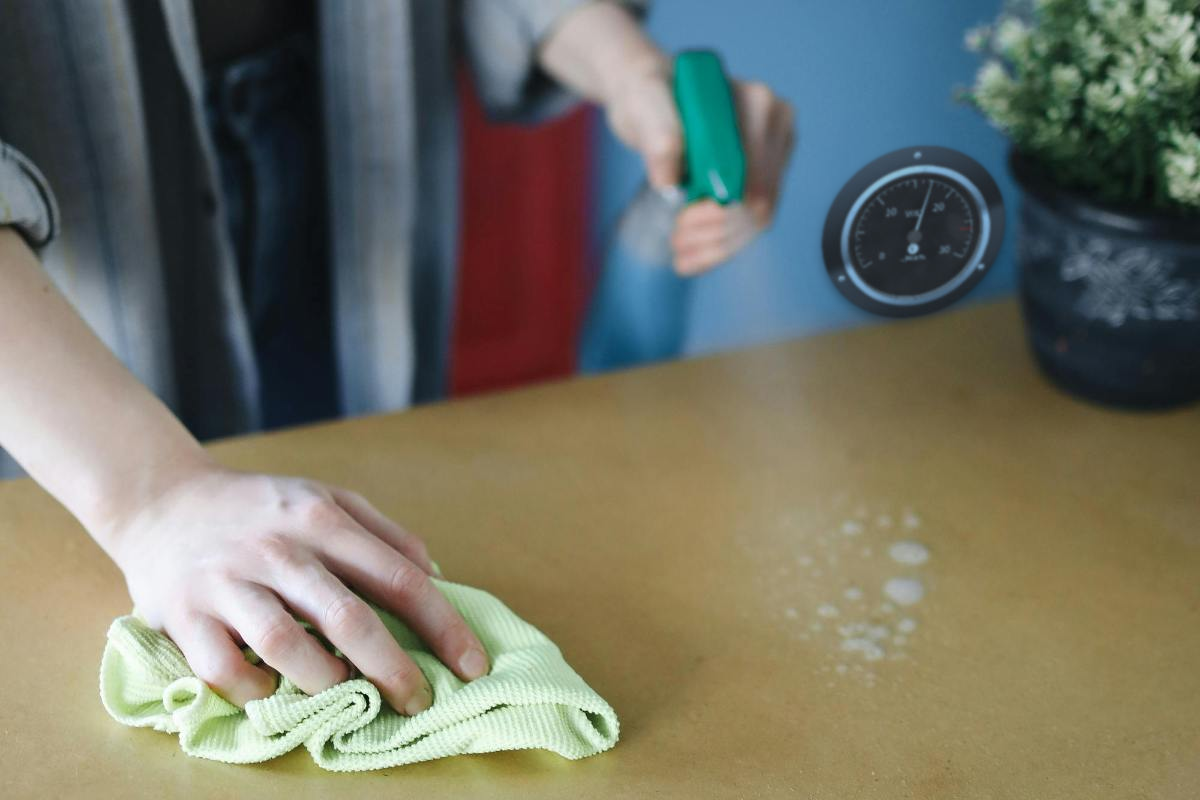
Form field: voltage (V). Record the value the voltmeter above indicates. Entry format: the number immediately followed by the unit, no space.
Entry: 17V
